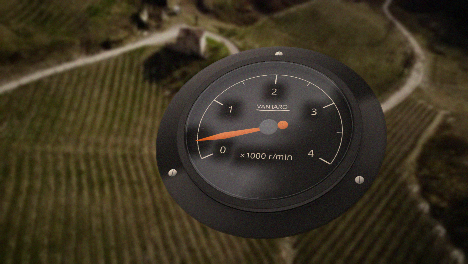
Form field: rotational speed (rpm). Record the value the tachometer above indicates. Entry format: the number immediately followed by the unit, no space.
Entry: 250rpm
